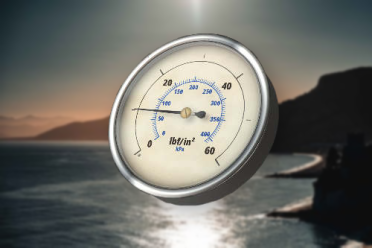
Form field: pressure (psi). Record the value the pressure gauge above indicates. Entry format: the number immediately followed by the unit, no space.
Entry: 10psi
